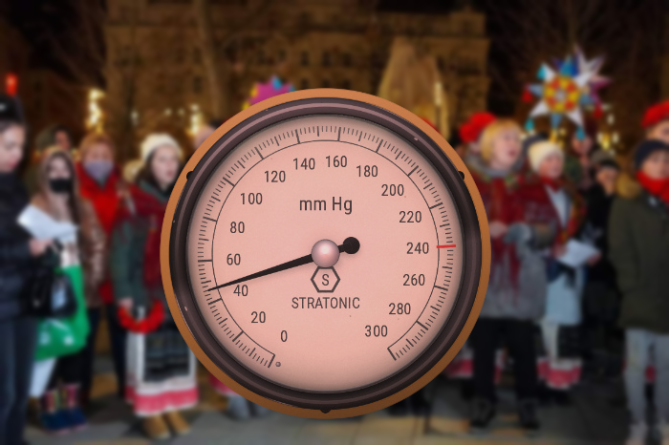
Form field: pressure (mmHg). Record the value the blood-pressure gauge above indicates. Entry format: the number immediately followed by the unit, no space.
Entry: 46mmHg
